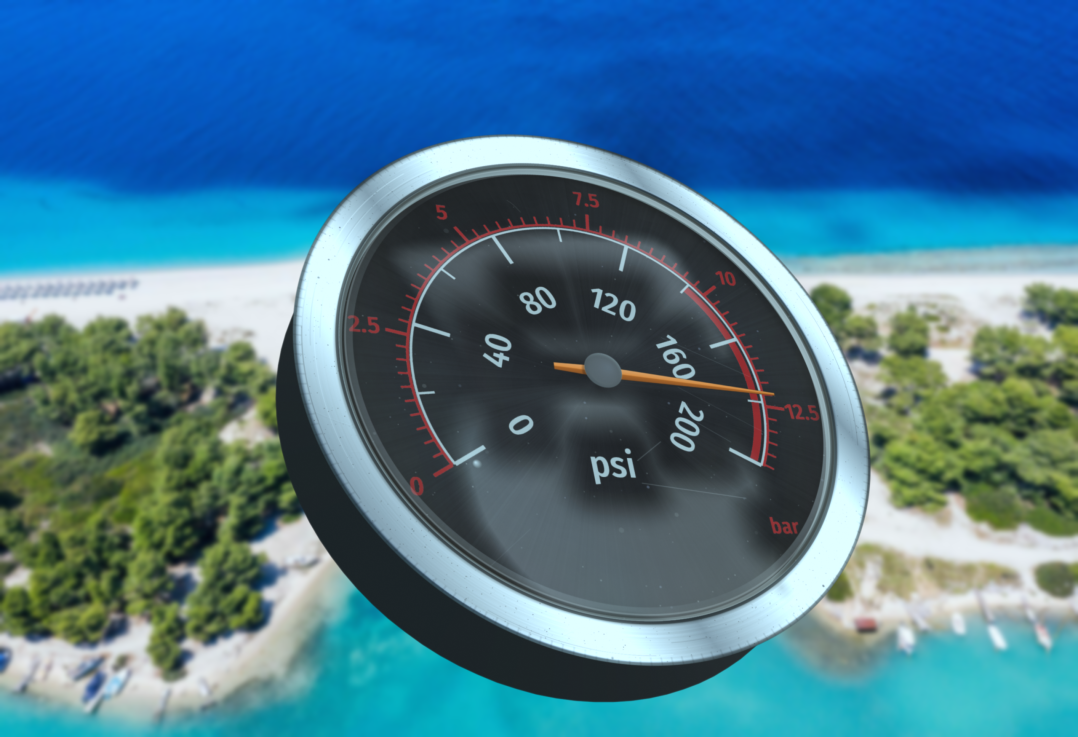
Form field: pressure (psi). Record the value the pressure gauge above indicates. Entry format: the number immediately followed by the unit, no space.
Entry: 180psi
